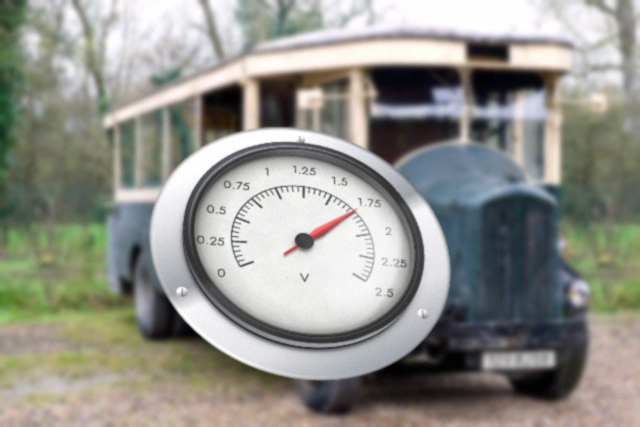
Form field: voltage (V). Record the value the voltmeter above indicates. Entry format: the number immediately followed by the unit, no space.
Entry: 1.75V
